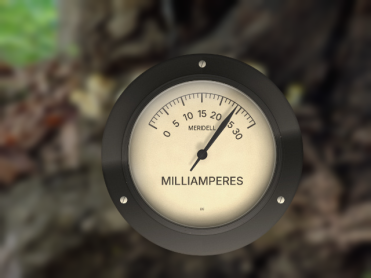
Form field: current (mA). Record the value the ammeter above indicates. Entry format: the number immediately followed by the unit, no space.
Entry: 24mA
